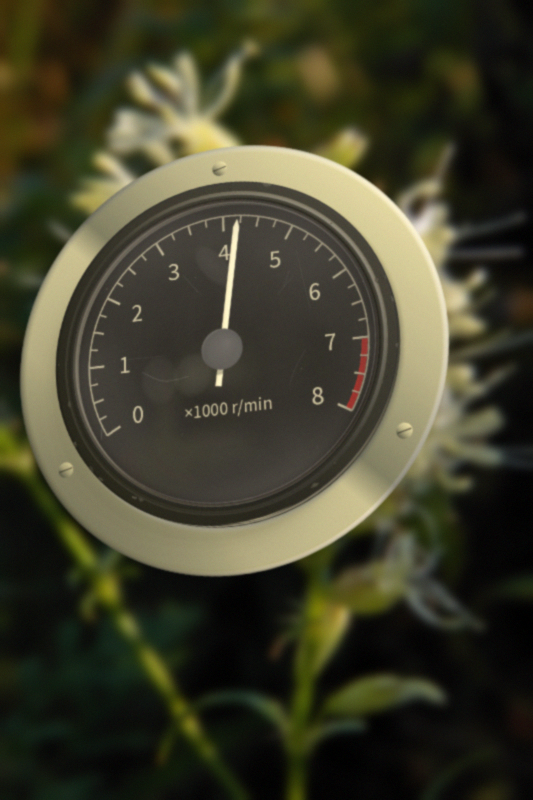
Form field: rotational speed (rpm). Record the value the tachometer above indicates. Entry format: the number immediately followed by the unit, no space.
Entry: 4250rpm
